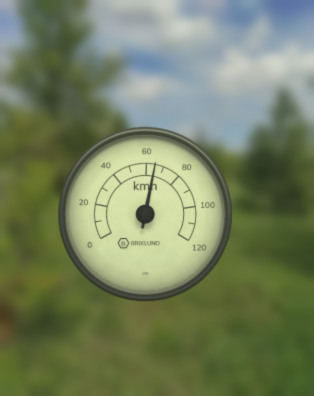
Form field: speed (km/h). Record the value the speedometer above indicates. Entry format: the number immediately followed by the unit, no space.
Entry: 65km/h
